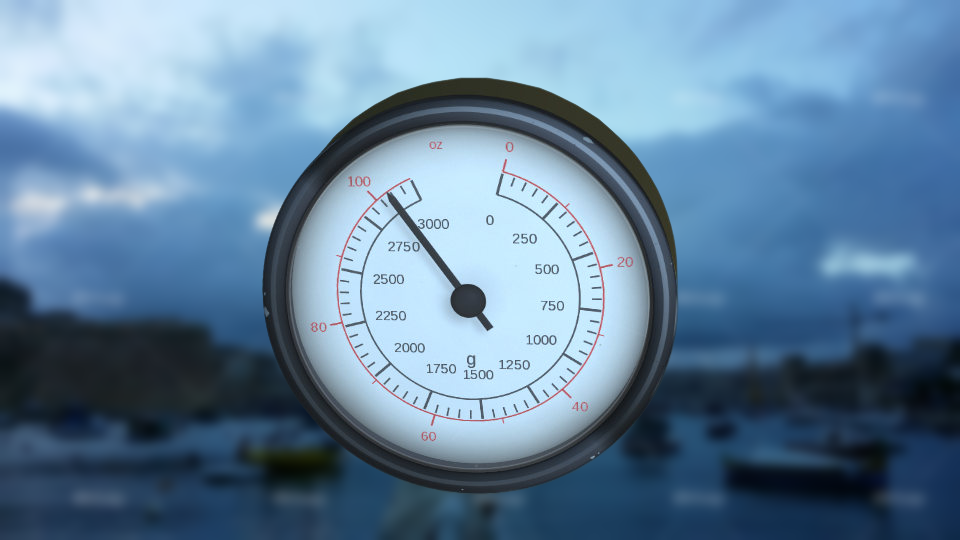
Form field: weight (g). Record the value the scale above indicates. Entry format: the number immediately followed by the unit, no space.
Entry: 2900g
